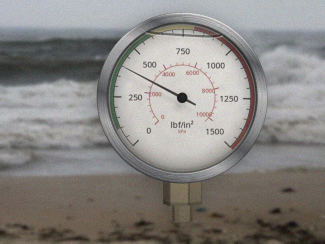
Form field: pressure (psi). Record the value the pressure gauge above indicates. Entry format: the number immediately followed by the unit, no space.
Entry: 400psi
